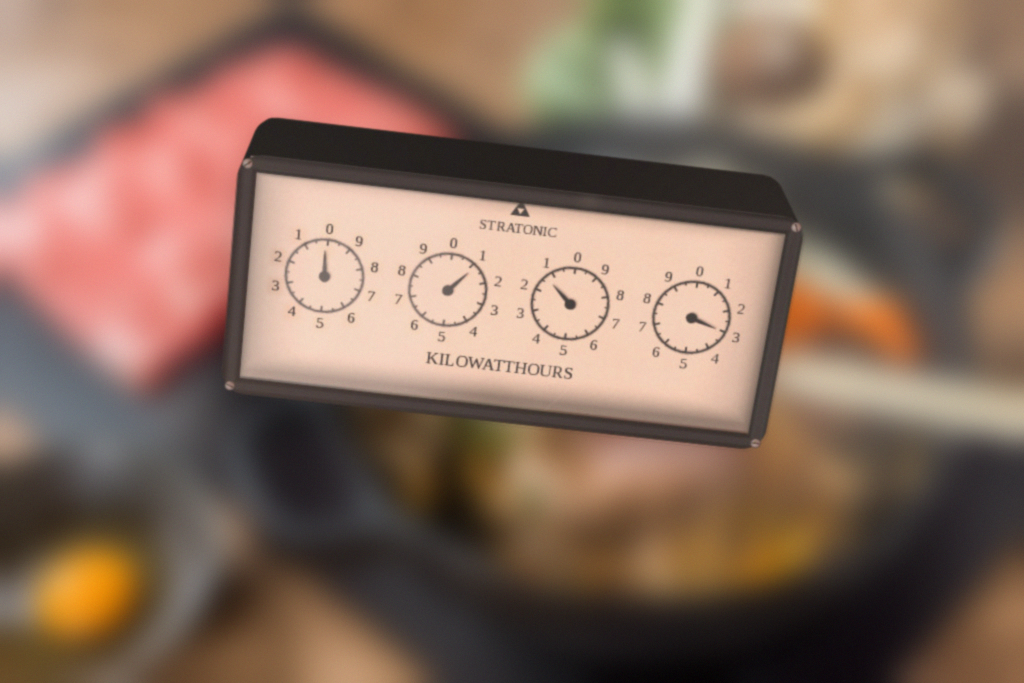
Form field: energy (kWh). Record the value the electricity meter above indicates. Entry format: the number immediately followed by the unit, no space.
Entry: 113kWh
